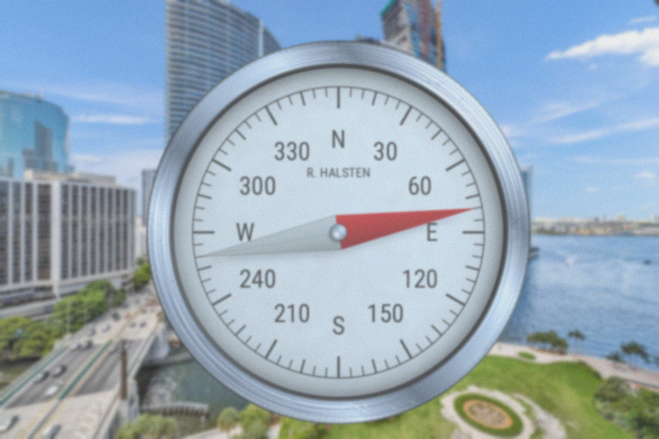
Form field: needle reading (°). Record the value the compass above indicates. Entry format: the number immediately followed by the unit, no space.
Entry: 80°
